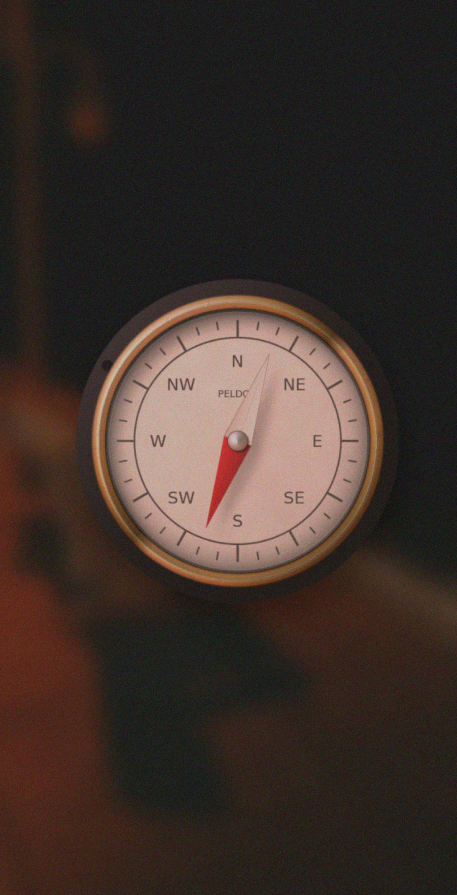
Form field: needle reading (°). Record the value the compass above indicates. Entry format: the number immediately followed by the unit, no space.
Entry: 200°
